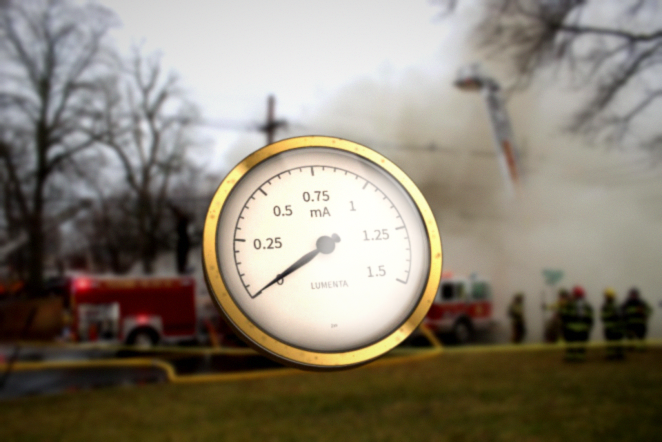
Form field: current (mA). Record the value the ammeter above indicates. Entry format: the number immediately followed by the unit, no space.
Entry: 0mA
